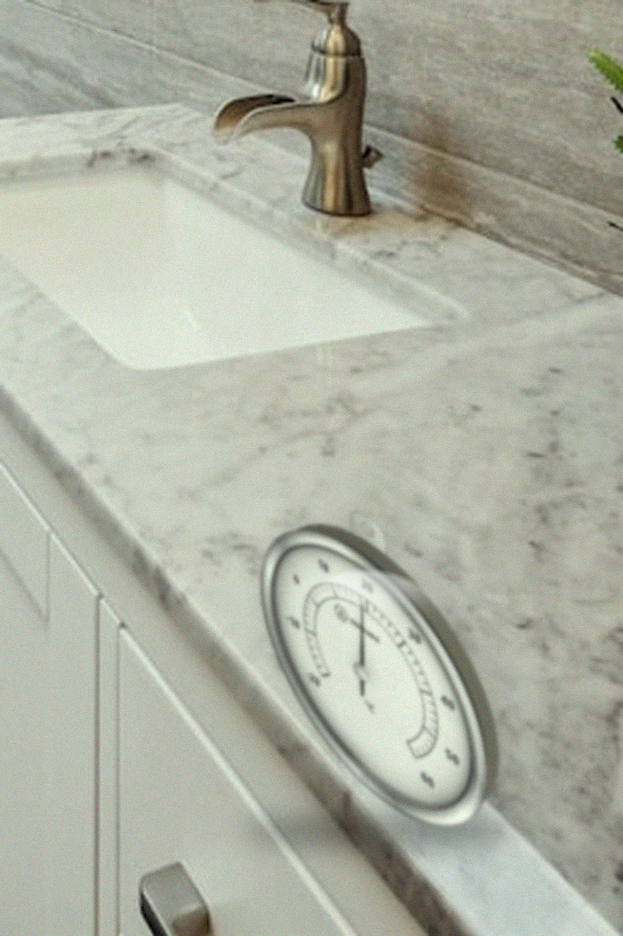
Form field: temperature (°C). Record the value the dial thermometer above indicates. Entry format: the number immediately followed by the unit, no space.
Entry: 20°C
